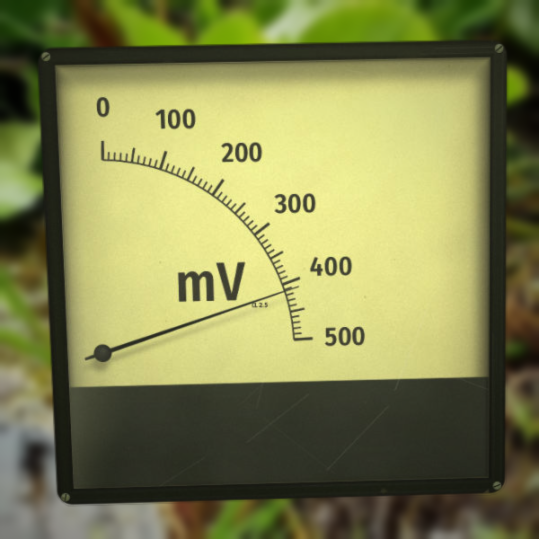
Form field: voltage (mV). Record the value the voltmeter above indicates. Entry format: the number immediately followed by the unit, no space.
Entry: 410mV
